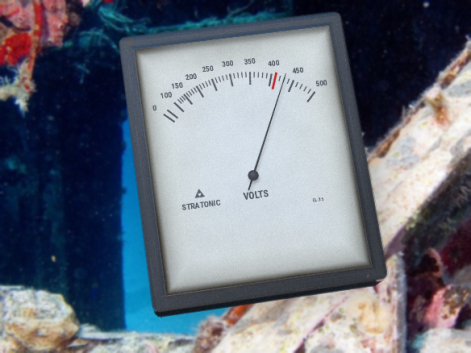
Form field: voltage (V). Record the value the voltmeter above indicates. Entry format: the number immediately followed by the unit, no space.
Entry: 430V
